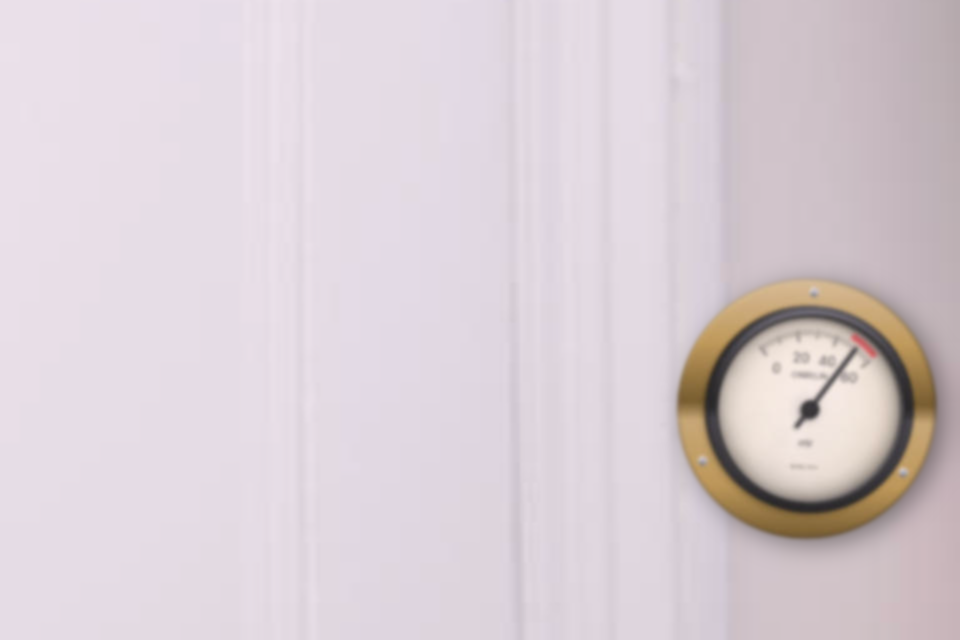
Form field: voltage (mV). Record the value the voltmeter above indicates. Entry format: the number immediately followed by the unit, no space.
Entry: 50mV
